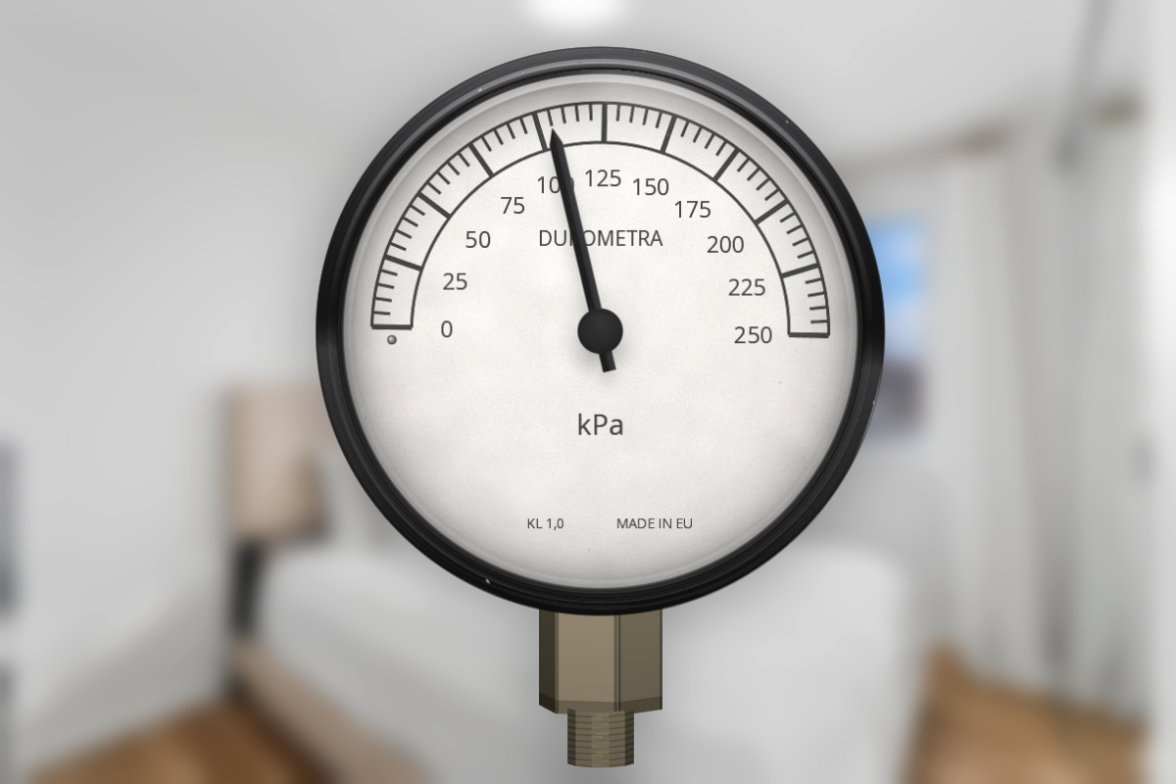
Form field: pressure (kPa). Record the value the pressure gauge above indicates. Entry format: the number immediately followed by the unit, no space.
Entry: 105kPa
